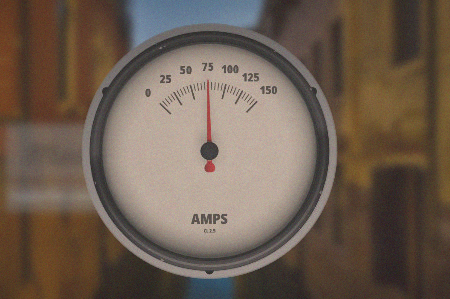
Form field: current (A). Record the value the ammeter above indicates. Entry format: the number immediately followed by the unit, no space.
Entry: 75A
